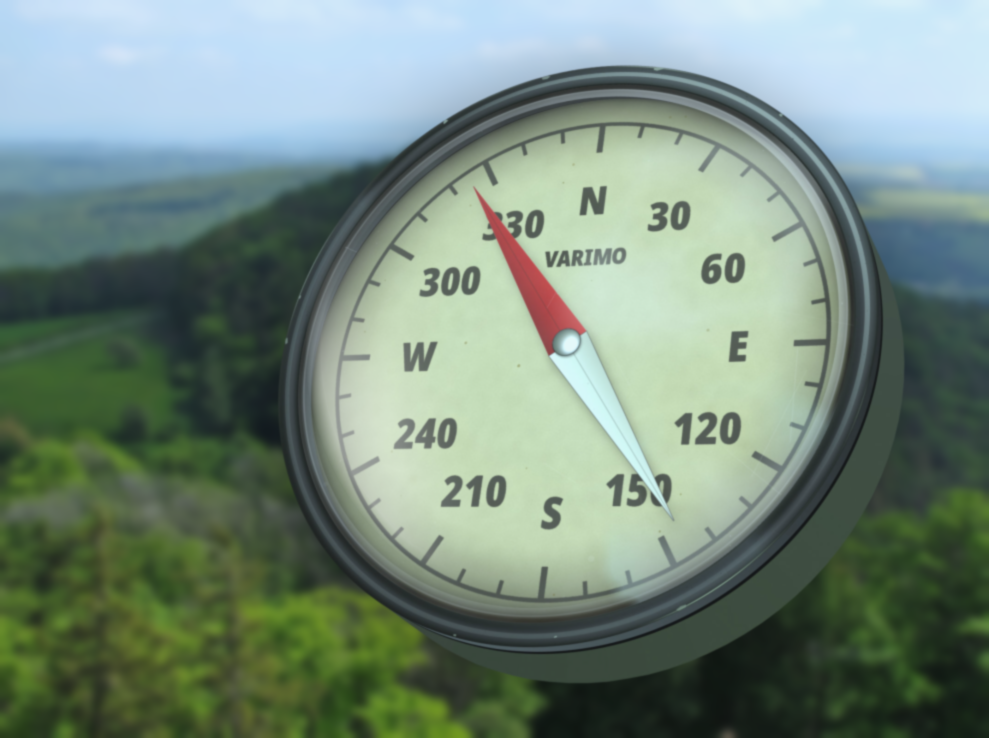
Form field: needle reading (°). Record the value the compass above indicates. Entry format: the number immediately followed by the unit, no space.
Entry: 325°
